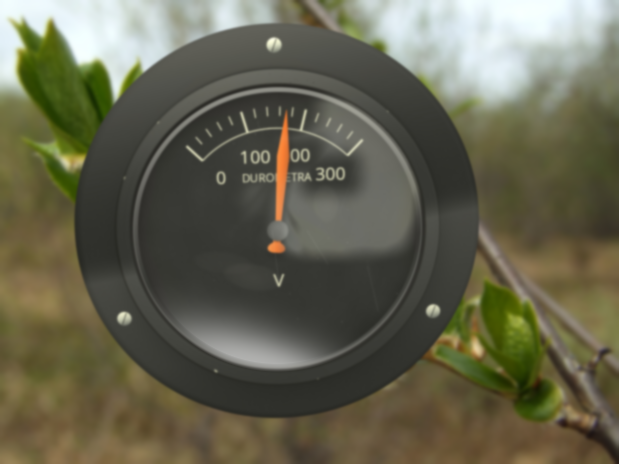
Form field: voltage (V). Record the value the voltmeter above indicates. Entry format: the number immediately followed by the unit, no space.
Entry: 170V
